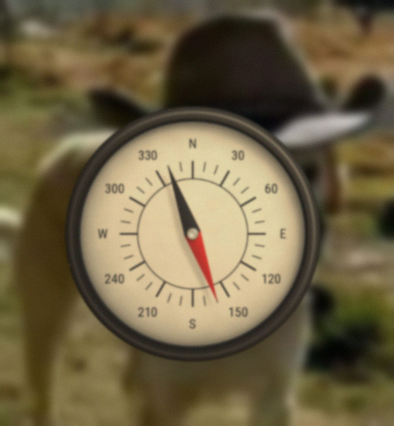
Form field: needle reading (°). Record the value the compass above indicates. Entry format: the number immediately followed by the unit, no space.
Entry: 160°
